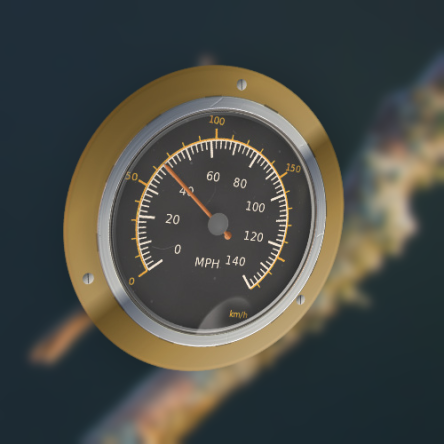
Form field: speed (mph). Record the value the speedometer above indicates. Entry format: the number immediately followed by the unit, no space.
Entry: 40mph
